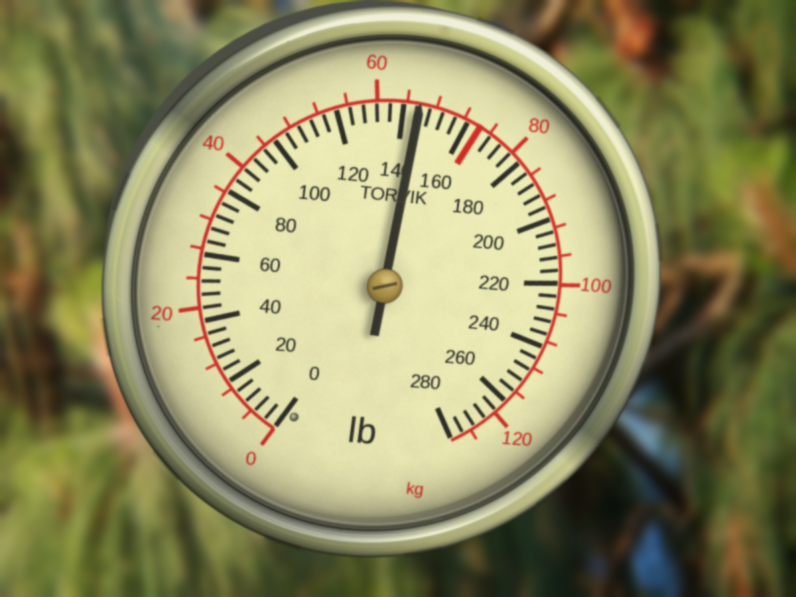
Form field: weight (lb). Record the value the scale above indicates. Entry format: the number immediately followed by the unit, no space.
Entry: 144lb
